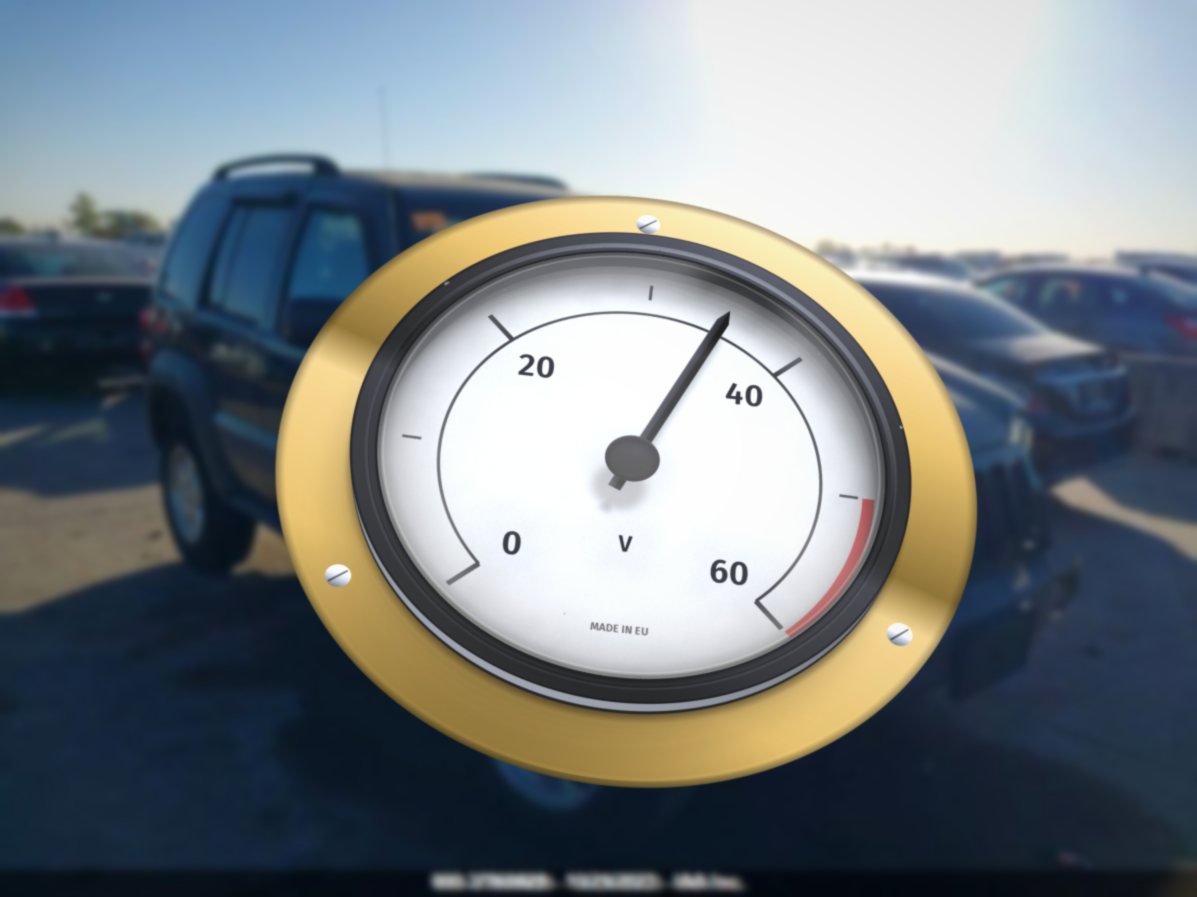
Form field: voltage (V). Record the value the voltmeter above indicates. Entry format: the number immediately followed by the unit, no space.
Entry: 35V
